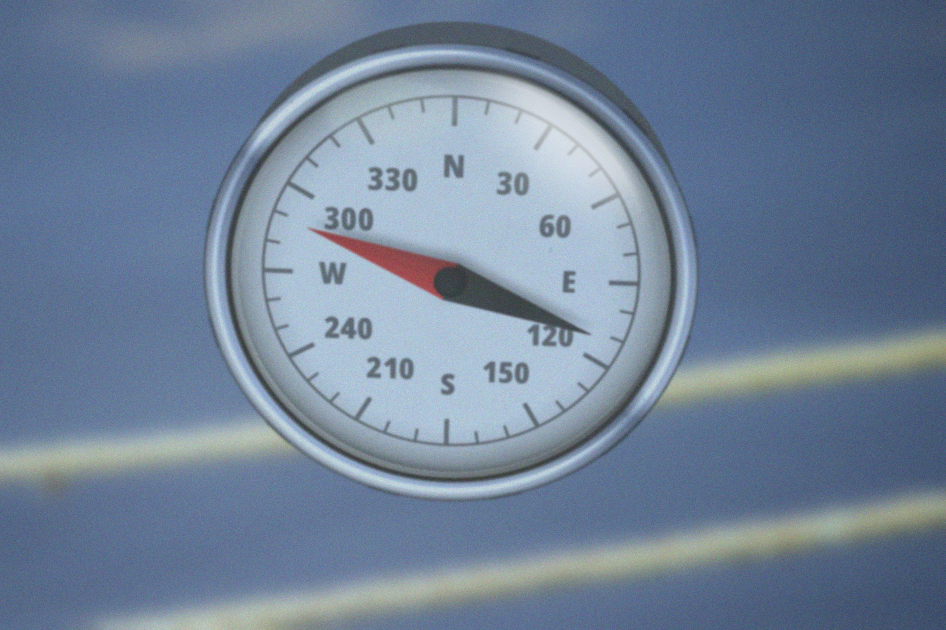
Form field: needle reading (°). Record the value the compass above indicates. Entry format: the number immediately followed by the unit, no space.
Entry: 290°
